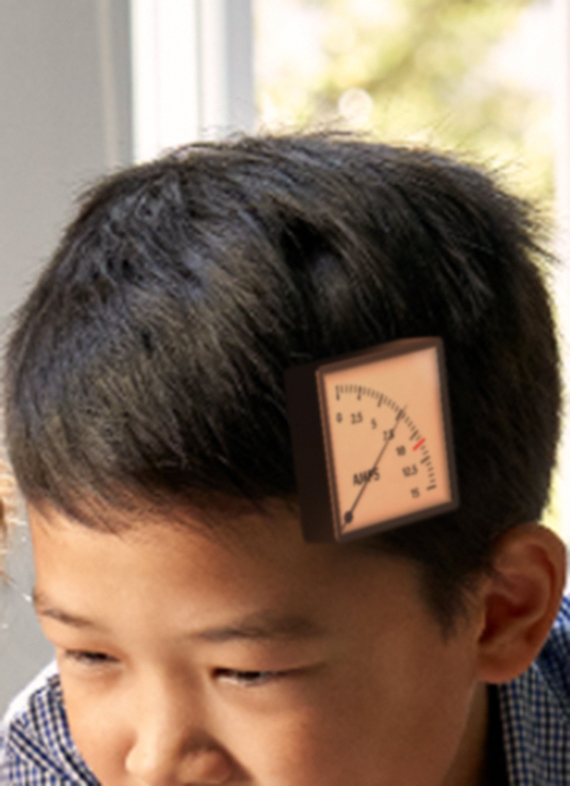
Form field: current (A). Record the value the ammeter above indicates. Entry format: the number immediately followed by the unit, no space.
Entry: 7.5A
